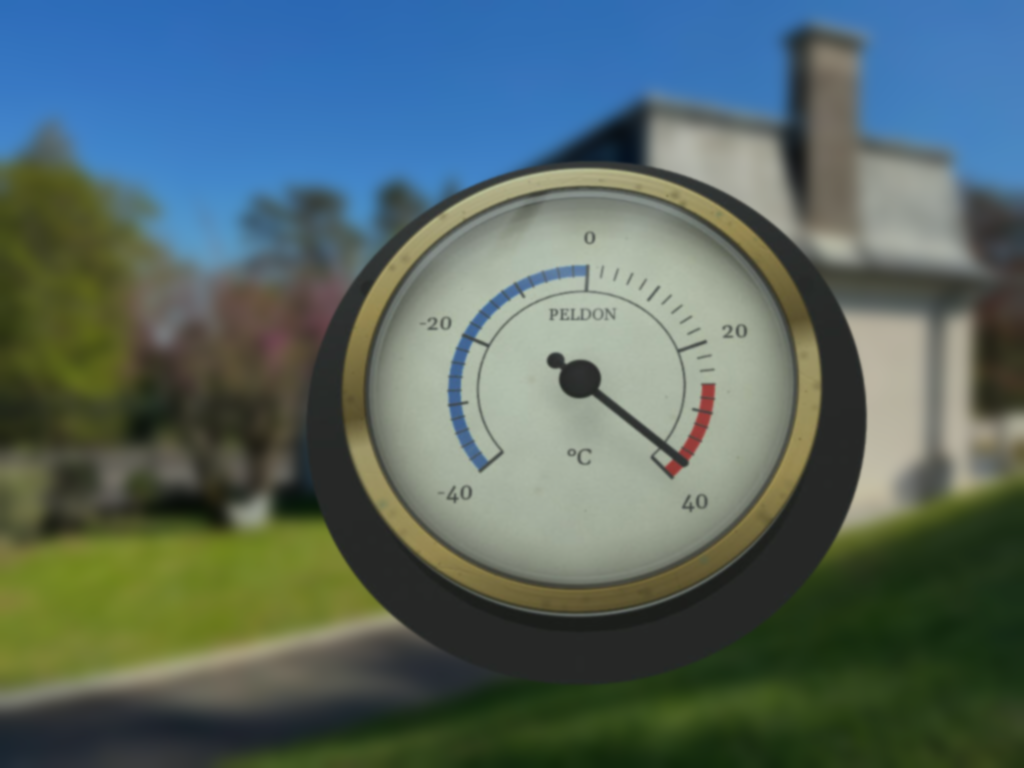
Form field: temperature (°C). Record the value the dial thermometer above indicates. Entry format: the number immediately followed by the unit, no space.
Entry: 38°C
